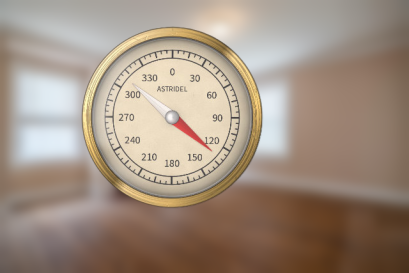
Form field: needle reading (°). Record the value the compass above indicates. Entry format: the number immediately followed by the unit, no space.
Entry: 130°
